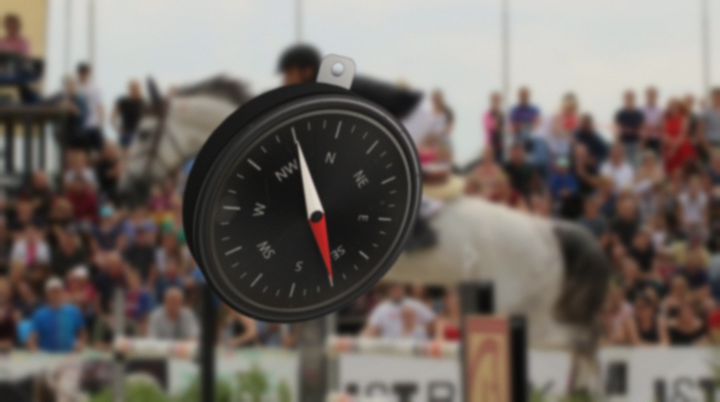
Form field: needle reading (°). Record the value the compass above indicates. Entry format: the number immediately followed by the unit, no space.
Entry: 150°
